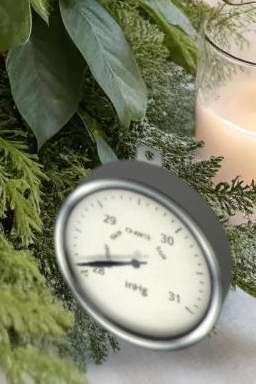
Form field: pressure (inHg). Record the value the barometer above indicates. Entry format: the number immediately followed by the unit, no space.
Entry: 28.1inHg
